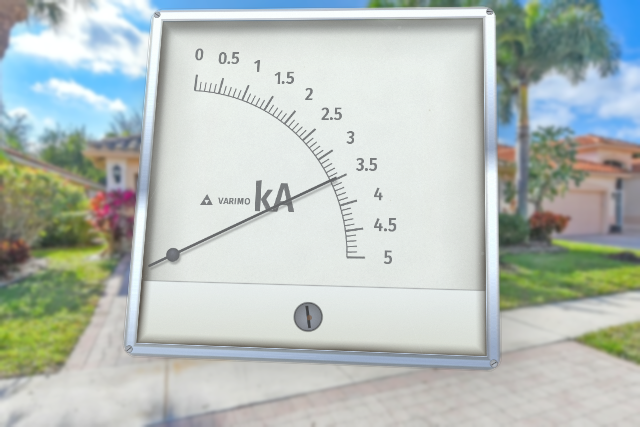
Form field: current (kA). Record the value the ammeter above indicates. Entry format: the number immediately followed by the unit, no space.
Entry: 3.5kA
